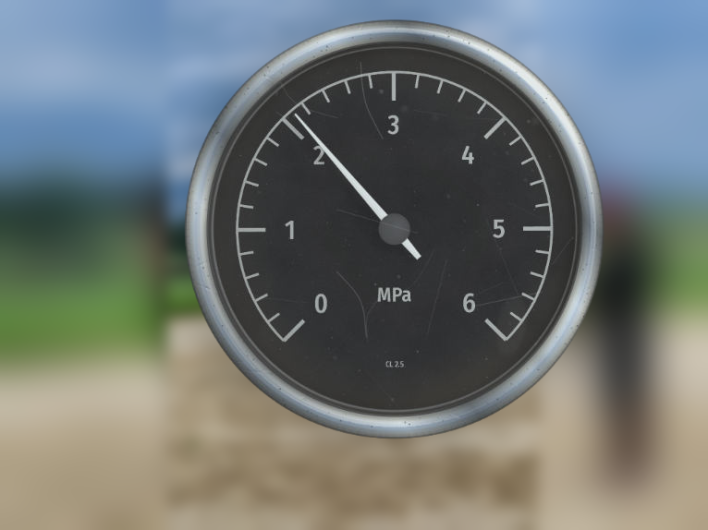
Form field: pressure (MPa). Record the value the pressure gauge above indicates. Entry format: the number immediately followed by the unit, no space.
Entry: 2.1MPa
